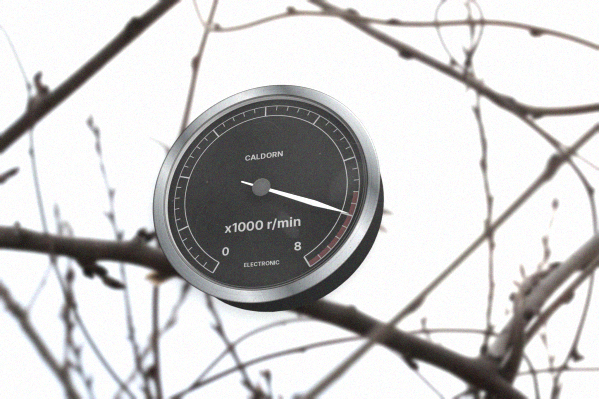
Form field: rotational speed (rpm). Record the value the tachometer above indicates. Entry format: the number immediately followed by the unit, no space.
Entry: 7000rpm
